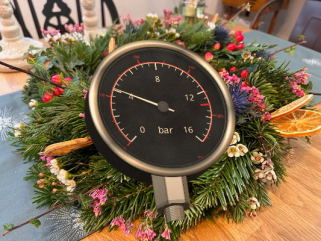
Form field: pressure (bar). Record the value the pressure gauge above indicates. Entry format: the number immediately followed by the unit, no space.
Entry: 4bar
